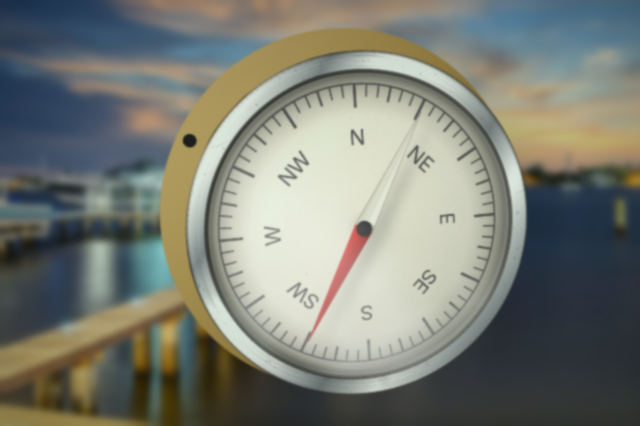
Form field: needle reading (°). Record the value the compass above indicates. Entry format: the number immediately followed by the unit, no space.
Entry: 210°
